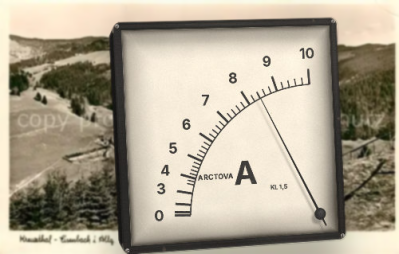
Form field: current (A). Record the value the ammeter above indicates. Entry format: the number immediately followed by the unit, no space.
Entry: 8.4A
